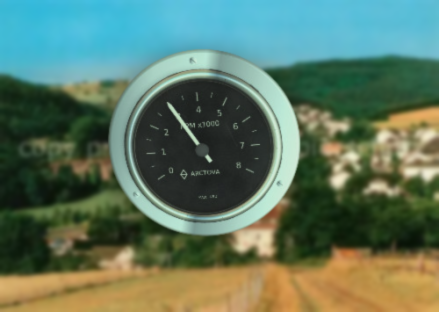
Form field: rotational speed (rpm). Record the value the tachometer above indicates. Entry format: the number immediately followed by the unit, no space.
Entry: 3000rpm
